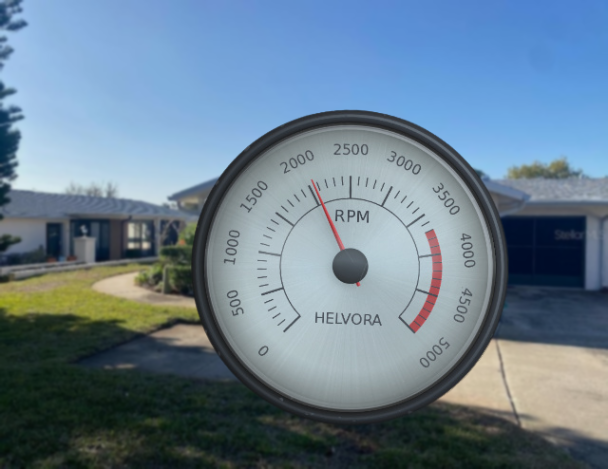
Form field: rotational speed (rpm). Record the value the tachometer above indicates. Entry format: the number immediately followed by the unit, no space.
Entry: 2050rpm
